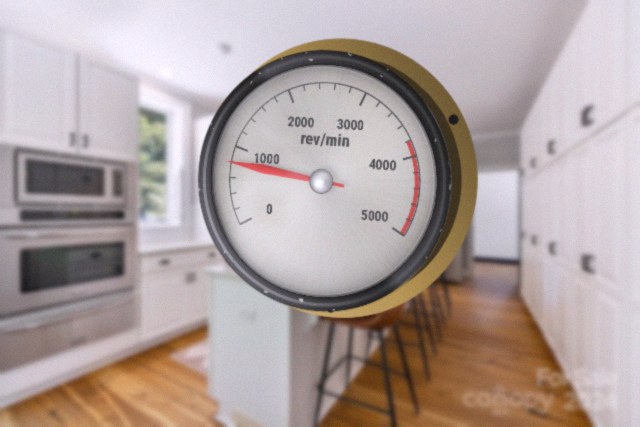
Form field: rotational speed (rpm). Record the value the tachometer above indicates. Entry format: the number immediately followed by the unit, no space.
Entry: 800rpm
